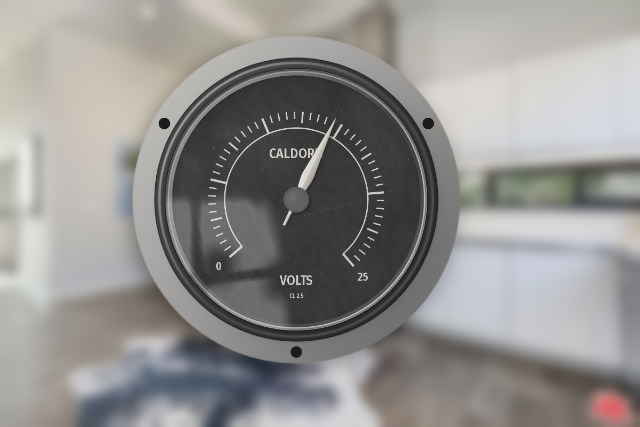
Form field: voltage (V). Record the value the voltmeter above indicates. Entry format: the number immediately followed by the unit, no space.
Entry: 14.5V
